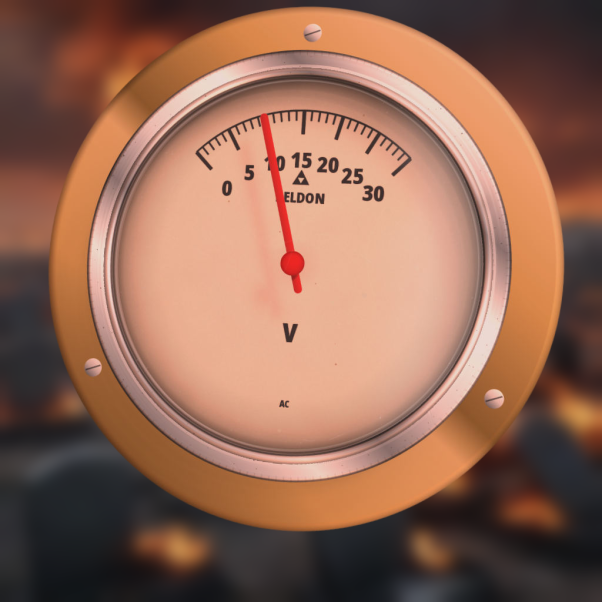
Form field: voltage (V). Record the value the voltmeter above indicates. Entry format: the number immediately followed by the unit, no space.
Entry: 10V
